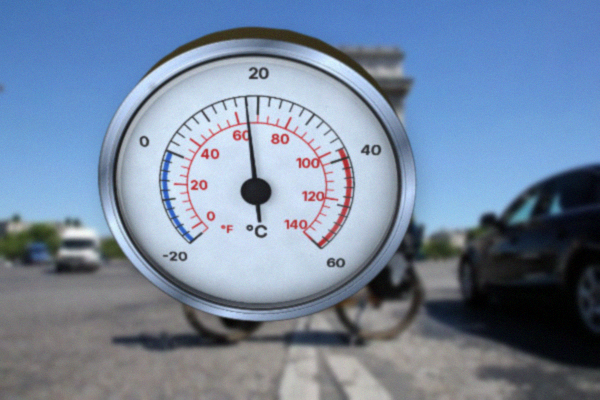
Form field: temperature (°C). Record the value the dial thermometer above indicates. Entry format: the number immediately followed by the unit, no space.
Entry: 18°C
